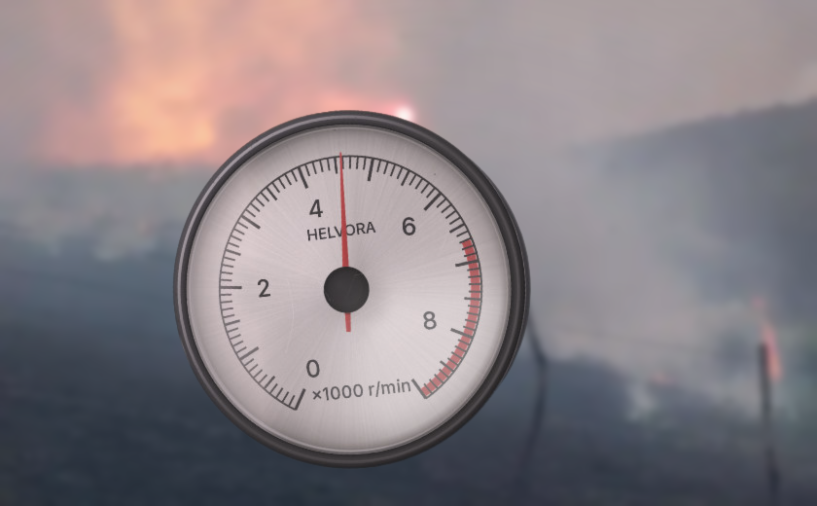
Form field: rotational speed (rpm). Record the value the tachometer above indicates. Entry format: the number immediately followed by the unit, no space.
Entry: 4600rpm
